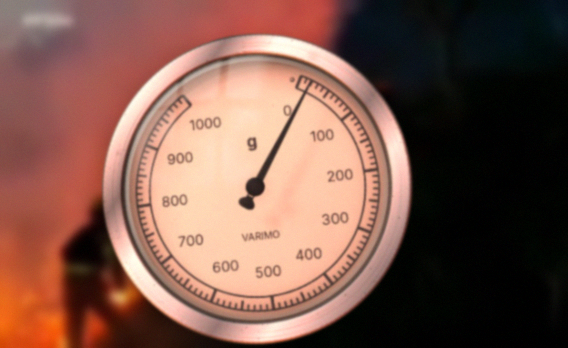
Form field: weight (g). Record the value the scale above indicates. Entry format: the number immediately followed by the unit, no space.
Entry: 20g
